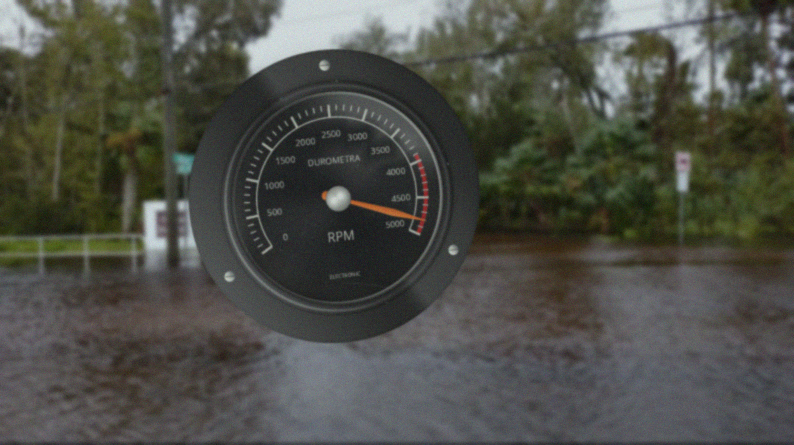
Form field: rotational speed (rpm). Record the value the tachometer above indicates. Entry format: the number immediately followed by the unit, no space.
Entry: 4800rpm
